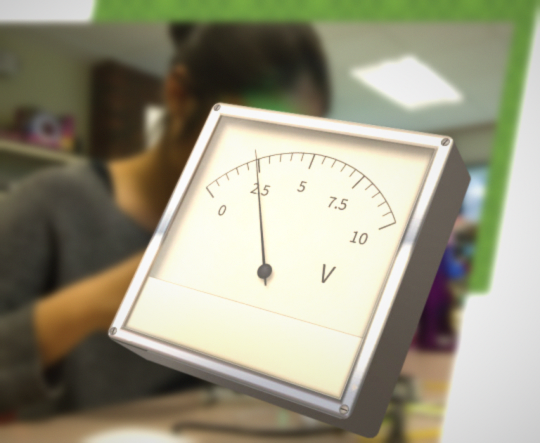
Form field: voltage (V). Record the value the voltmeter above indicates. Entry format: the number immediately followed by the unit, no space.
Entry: 2.5V
